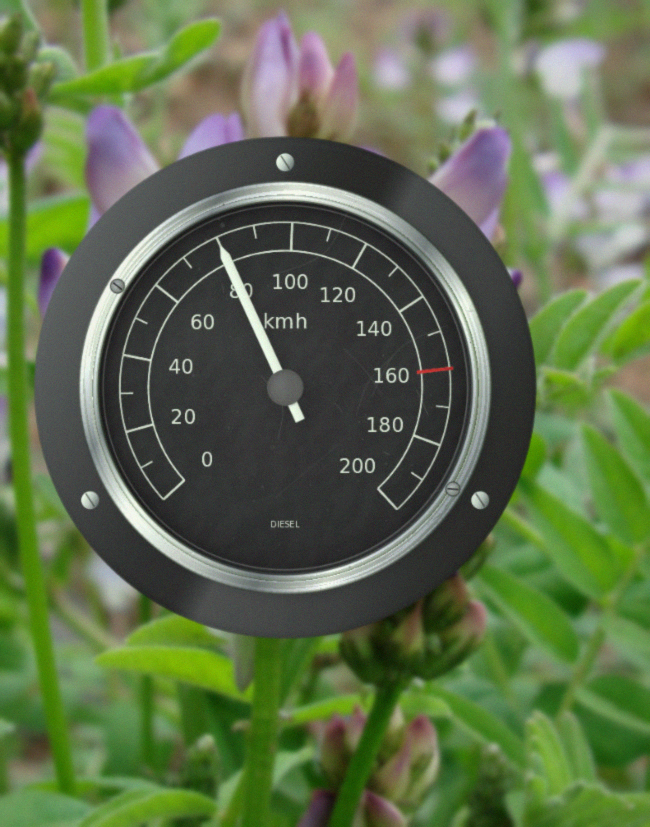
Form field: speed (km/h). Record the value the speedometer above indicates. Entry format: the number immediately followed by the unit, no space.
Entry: 80km/h
